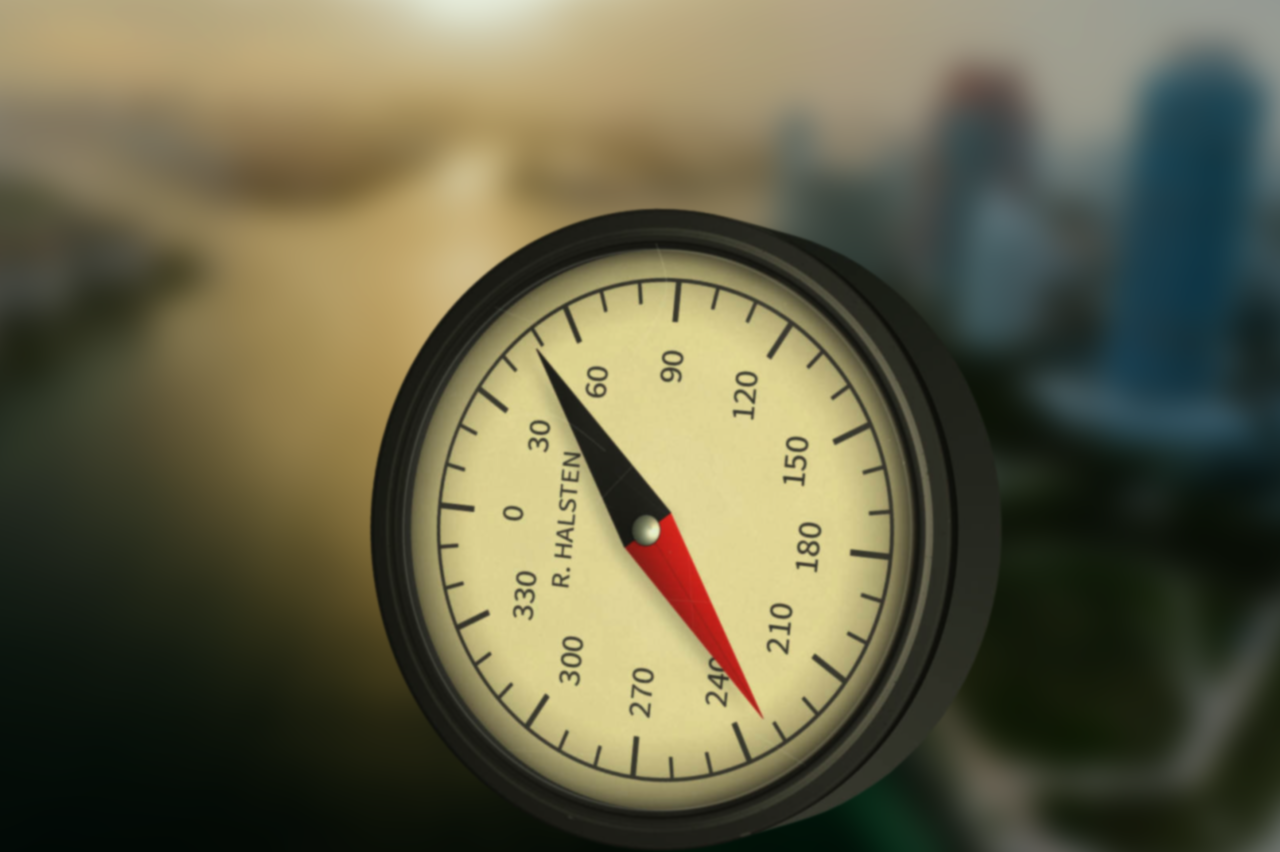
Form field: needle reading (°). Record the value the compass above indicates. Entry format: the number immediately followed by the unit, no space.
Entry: 230°
